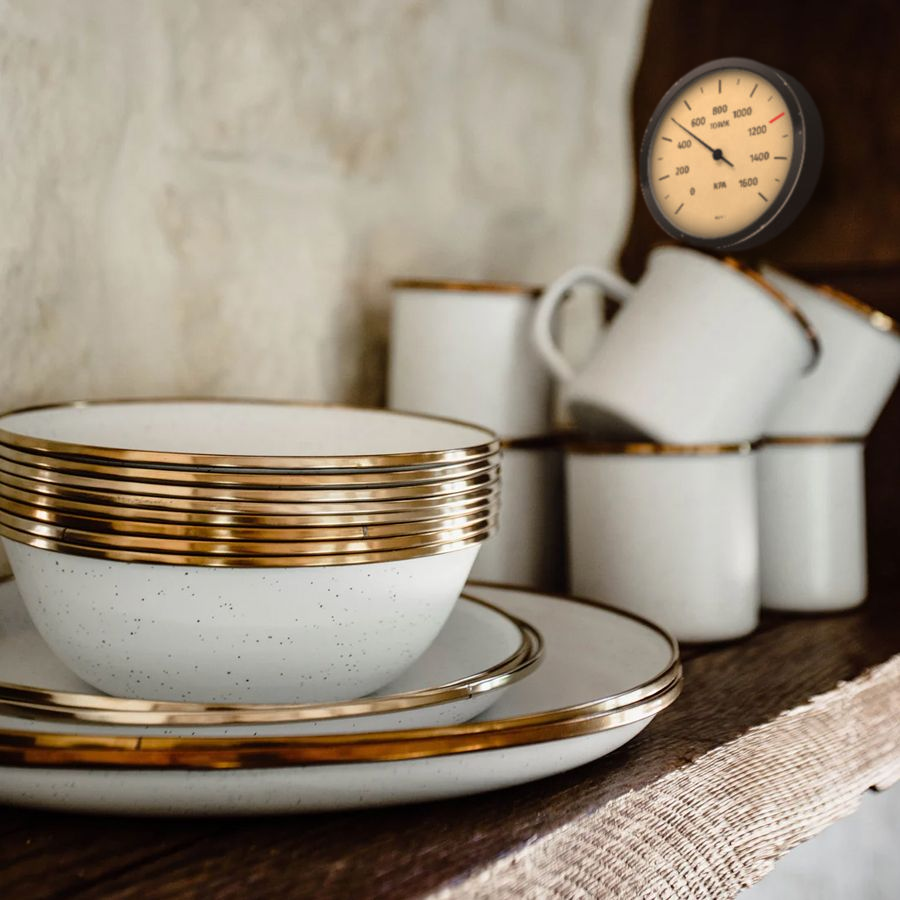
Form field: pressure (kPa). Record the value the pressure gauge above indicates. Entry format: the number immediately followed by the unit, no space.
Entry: 500kPa
